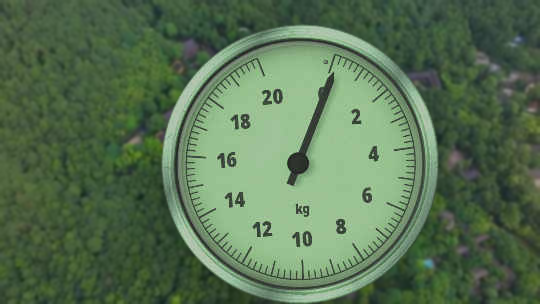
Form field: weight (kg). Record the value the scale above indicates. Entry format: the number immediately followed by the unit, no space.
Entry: 0.2kg
